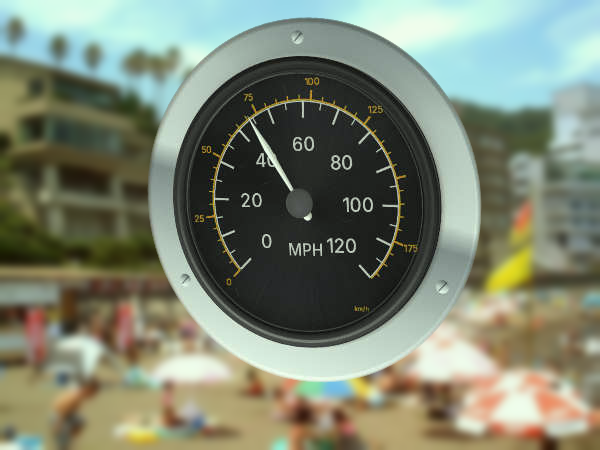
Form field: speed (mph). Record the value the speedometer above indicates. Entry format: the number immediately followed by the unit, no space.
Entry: 45mph
